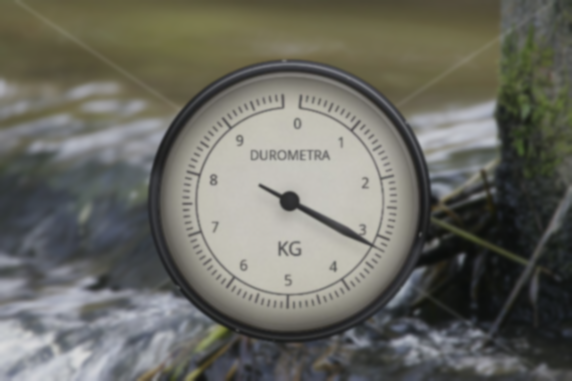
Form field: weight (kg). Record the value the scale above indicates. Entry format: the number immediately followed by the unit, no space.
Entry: 3.2kg
